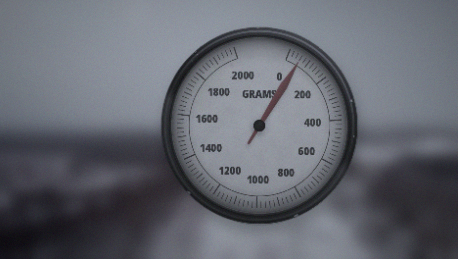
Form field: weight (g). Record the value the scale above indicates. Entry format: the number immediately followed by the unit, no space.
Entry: 60g
